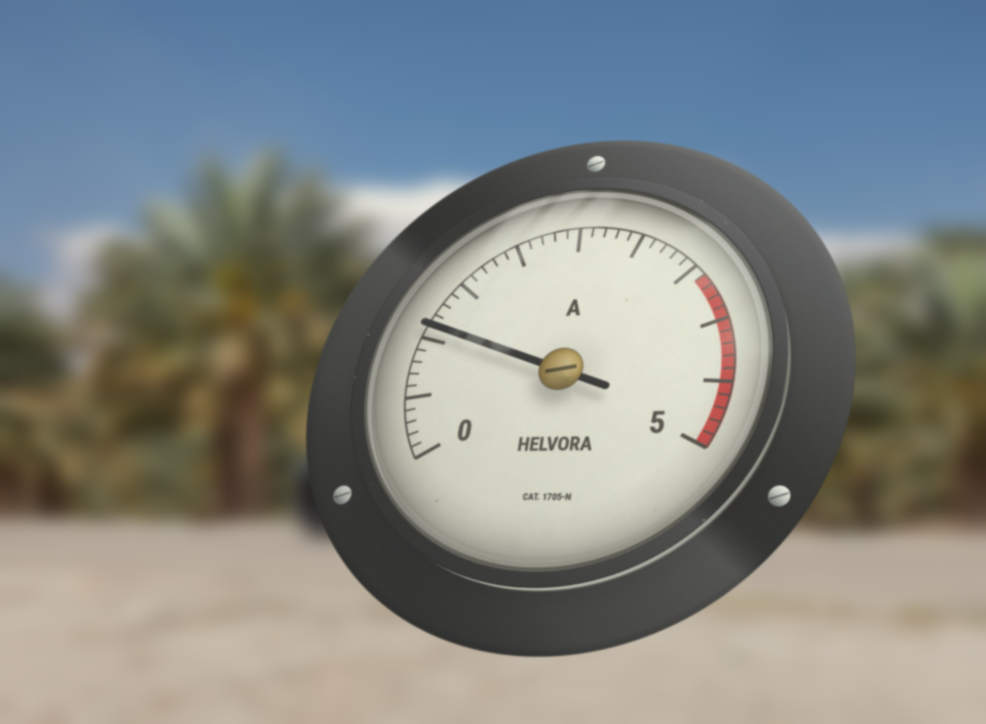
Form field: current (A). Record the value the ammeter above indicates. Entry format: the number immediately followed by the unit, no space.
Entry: 1.1A
